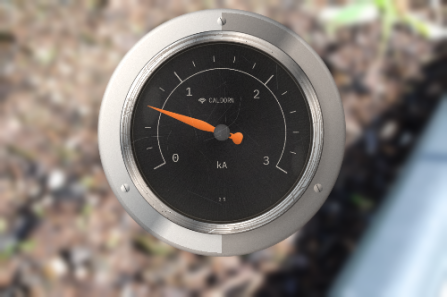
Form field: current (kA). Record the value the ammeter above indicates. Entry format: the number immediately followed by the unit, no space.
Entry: 0.6kA
